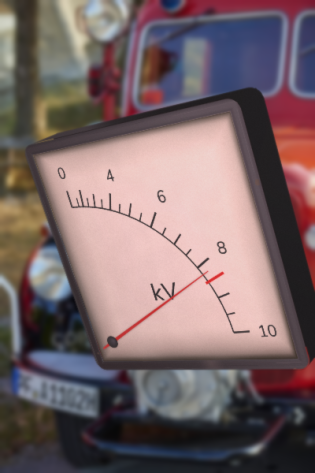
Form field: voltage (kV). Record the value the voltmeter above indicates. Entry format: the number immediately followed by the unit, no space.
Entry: 8.25kV
